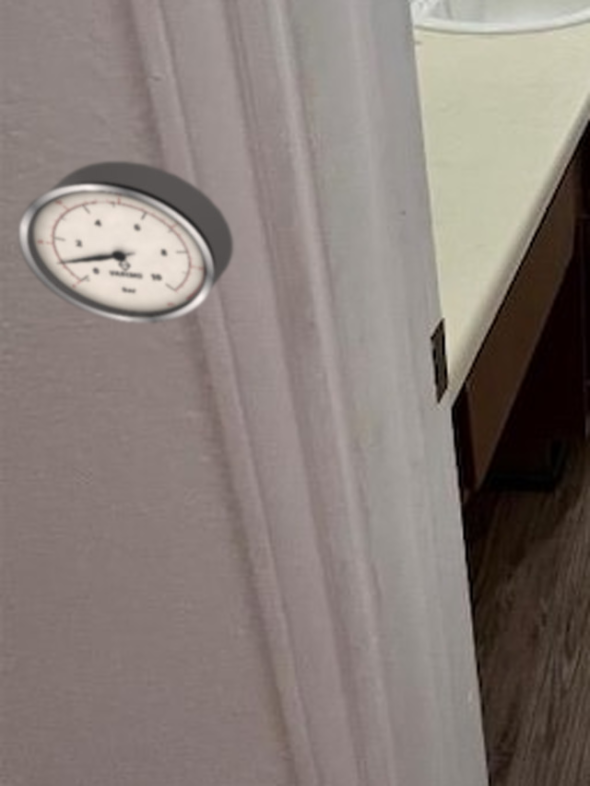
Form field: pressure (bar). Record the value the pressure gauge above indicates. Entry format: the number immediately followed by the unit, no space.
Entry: 1bar
